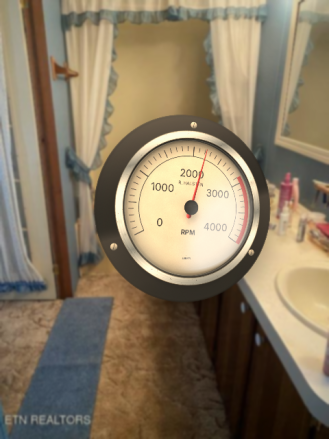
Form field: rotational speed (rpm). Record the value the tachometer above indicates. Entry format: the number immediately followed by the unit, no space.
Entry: 2200rpm
